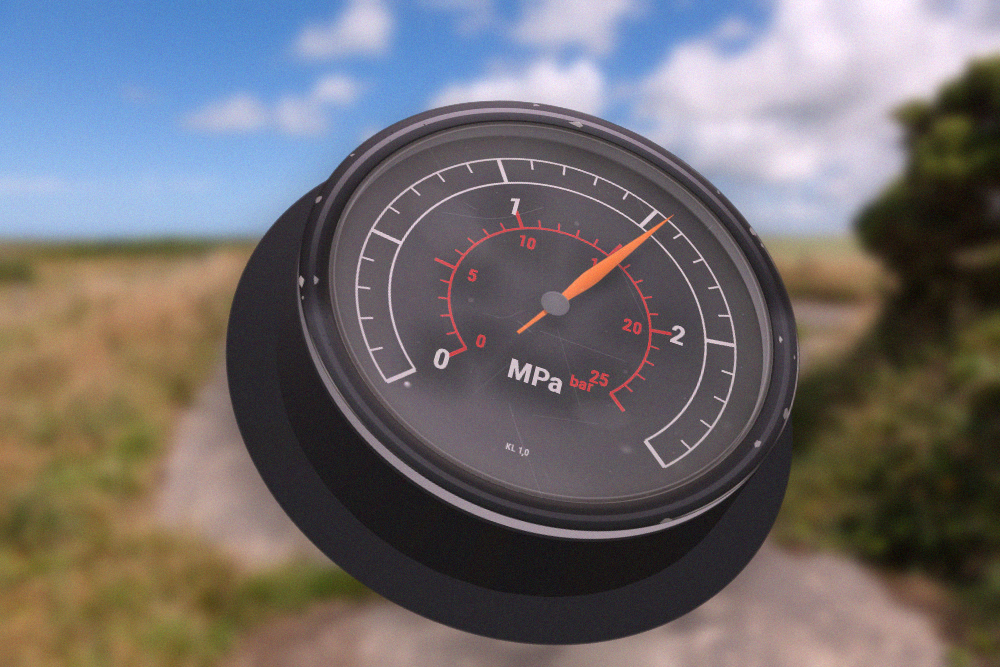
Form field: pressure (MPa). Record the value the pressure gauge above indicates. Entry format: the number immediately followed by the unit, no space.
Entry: 1.55MPa
